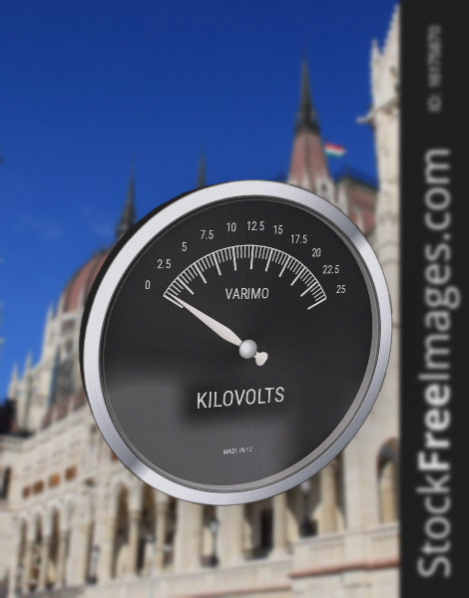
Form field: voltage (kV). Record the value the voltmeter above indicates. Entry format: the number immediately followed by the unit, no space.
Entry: 0.5kV
